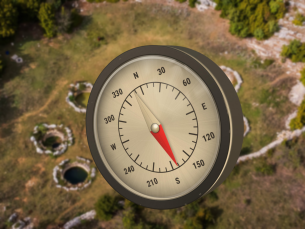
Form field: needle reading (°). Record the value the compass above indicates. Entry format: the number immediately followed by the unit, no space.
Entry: 170°
